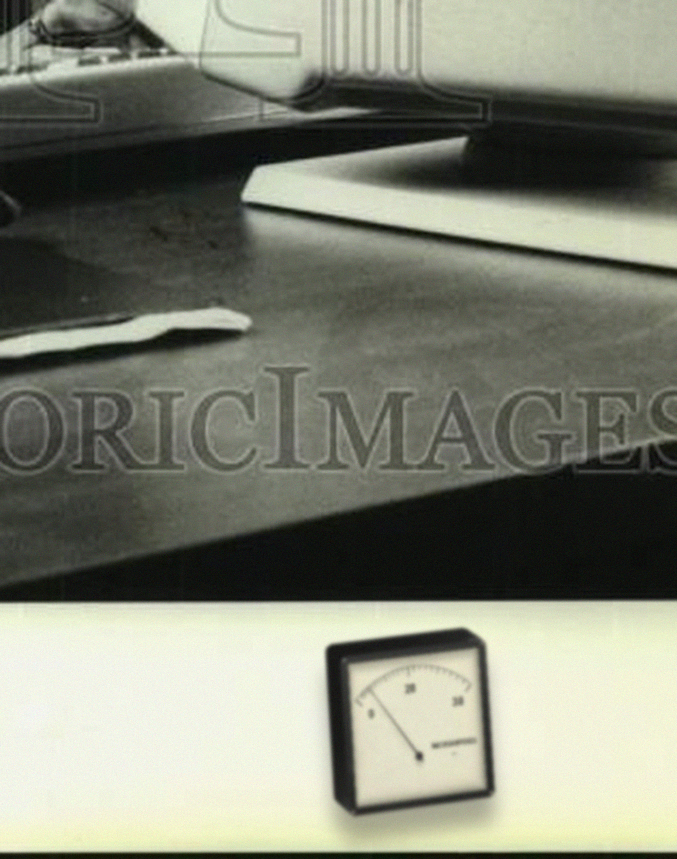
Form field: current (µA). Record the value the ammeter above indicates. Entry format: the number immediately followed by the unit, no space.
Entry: 10µA
